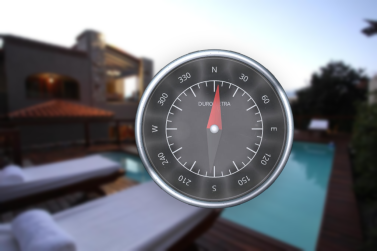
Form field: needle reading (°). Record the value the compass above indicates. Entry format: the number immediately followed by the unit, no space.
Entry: 5°
